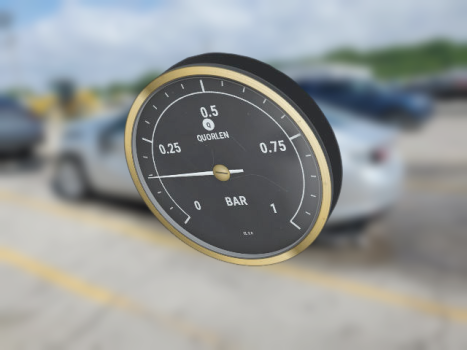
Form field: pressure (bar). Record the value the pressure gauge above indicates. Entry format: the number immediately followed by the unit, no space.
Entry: 0.15bar
